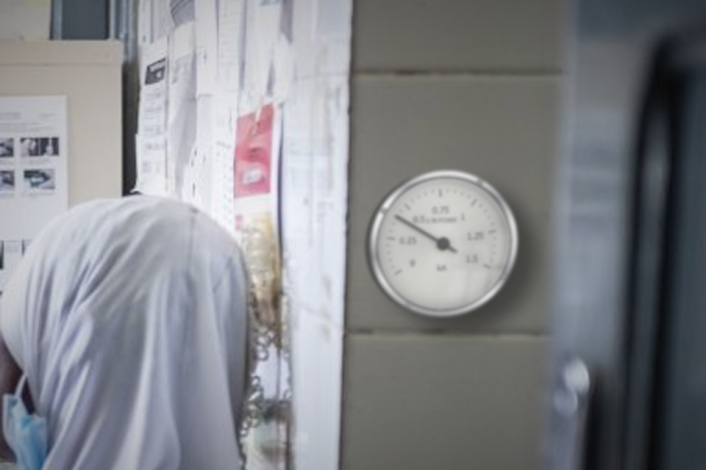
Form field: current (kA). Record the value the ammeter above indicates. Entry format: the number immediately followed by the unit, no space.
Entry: 0.4kA
